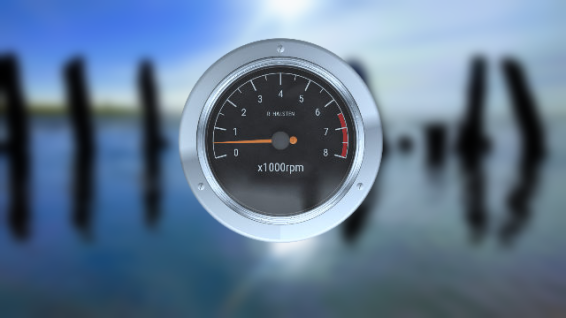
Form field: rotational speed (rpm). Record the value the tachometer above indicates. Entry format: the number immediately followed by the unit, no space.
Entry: 500rpm
